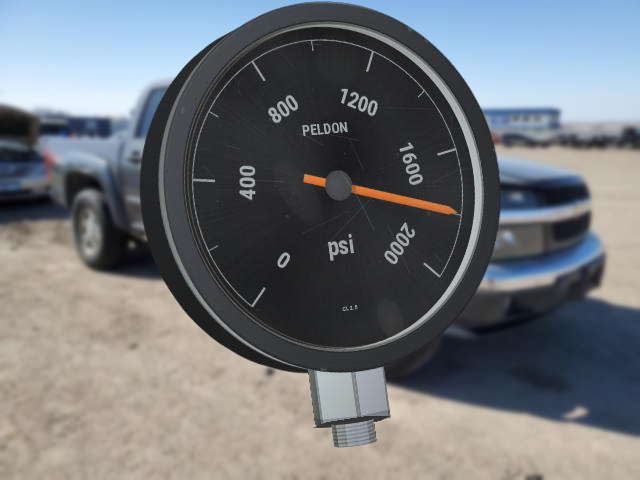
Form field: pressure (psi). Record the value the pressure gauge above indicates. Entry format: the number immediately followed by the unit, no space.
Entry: 1800psi
